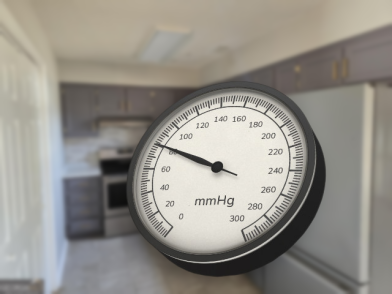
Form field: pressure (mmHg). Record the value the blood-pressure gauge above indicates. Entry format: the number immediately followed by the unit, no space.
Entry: 80mmHg
